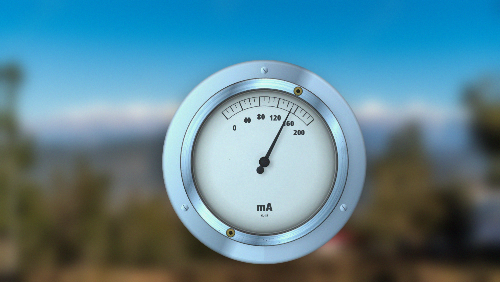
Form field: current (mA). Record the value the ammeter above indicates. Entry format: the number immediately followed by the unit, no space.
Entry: 150mA
